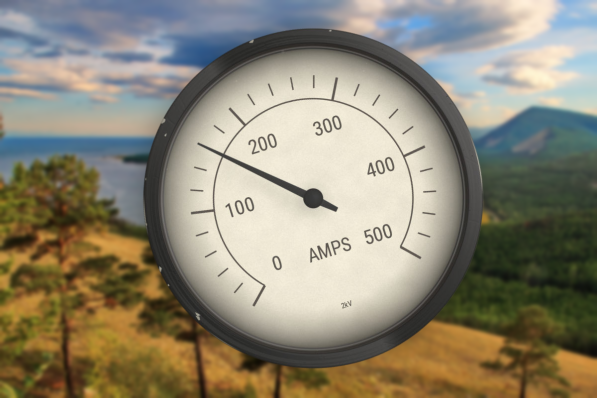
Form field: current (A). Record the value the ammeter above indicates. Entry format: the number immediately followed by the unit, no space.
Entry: 160A
